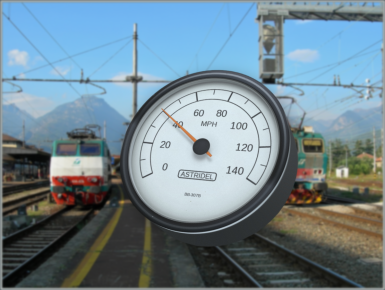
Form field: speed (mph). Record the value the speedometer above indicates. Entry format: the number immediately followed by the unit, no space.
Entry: 40mph
